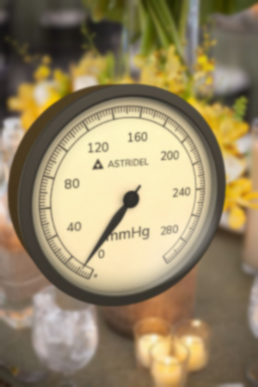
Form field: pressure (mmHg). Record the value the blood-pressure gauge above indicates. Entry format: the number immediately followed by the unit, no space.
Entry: 10mmHg
